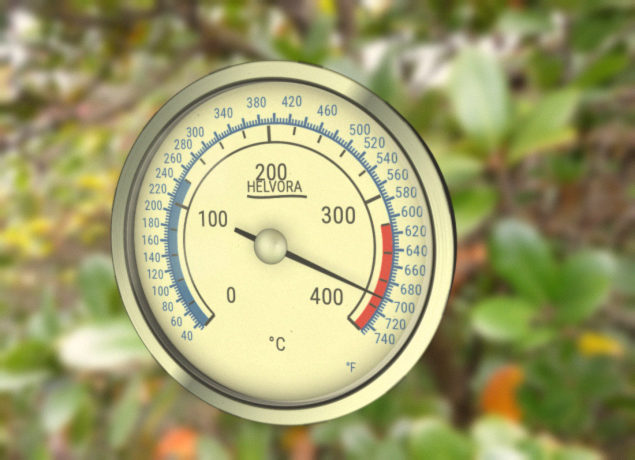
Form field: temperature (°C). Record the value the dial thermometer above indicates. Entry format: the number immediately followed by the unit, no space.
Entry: 370°C
